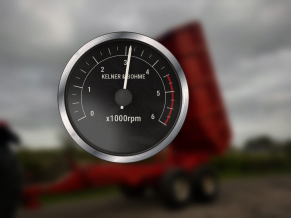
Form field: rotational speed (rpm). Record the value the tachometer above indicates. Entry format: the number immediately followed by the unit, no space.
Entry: 3125rpm
